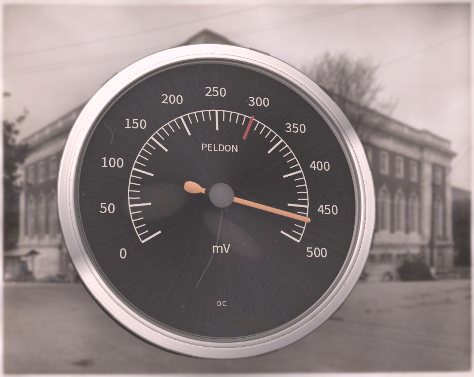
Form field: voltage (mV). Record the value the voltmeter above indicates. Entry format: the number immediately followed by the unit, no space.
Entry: 470mV
